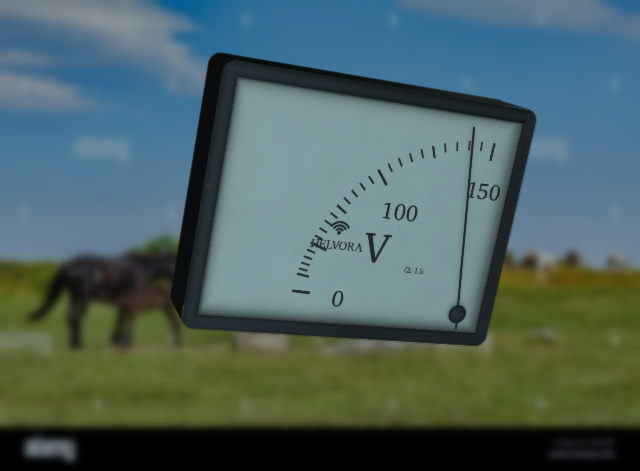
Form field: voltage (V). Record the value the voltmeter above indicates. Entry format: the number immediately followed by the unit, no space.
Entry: 140V
